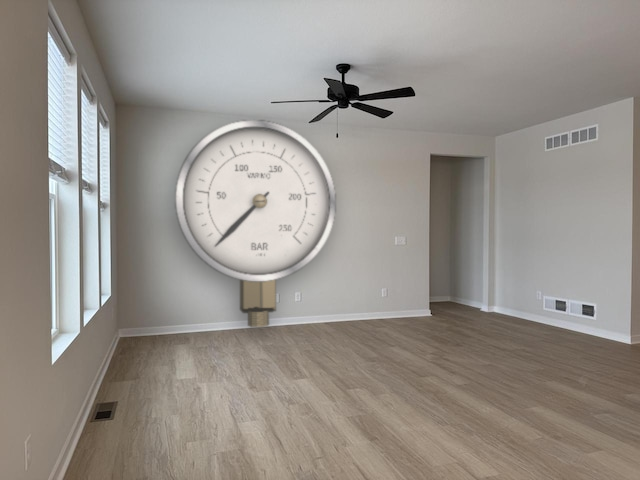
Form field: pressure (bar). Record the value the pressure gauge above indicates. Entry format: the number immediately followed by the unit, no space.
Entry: 0bar
